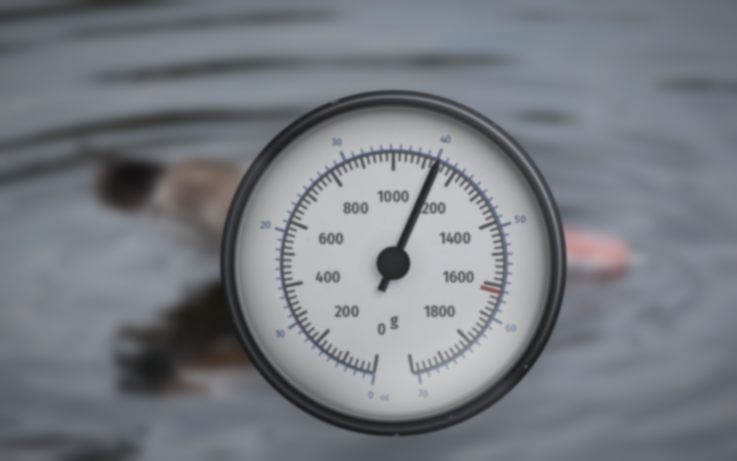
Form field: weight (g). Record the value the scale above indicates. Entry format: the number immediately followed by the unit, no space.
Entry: 1140g
